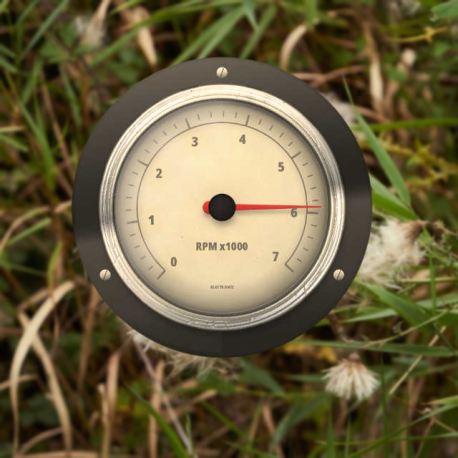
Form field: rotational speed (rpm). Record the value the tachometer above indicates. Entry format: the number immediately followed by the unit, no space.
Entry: 5900rpm
